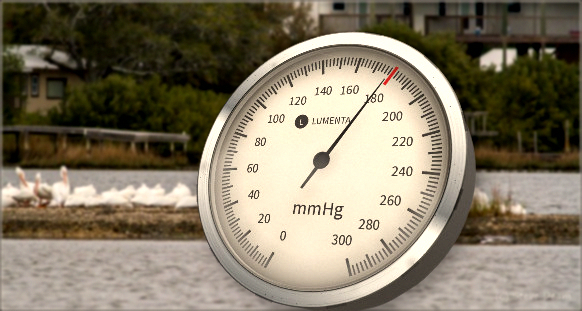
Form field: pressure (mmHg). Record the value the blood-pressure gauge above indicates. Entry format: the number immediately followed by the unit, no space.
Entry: 180mmHg
